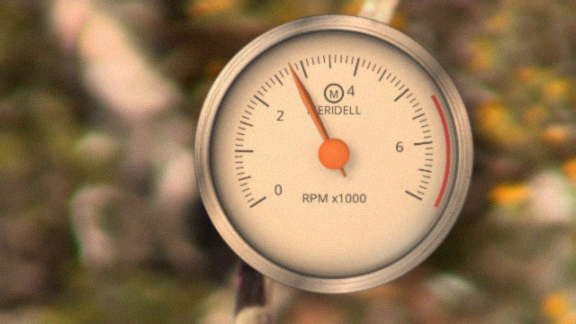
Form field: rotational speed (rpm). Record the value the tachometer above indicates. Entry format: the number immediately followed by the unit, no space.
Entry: 2800rpm
